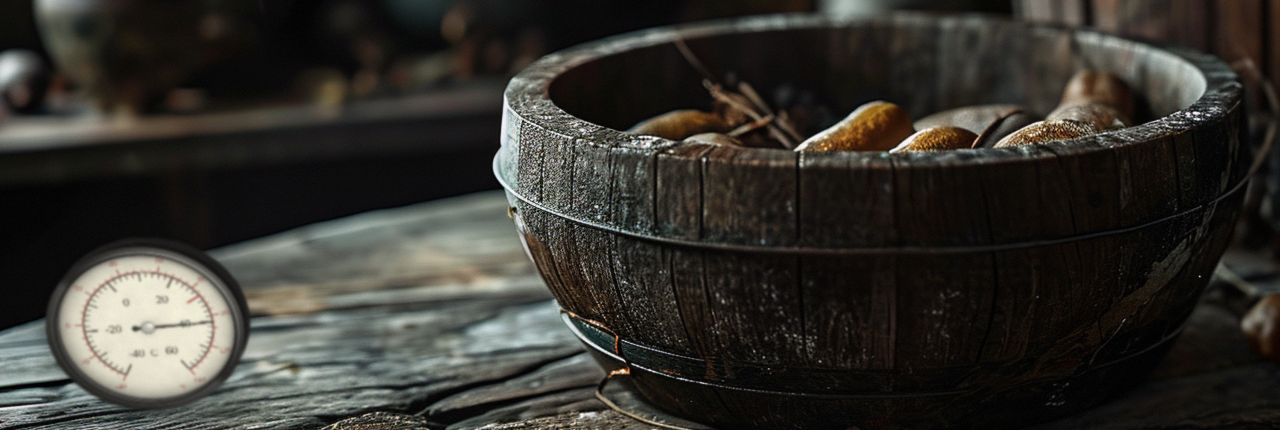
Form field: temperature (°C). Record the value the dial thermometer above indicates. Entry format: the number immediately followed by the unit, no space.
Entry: 40°C
